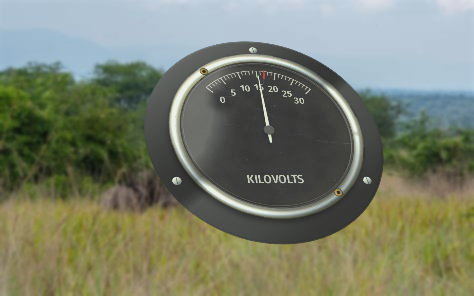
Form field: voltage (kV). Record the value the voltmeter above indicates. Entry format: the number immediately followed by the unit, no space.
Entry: 15kV
